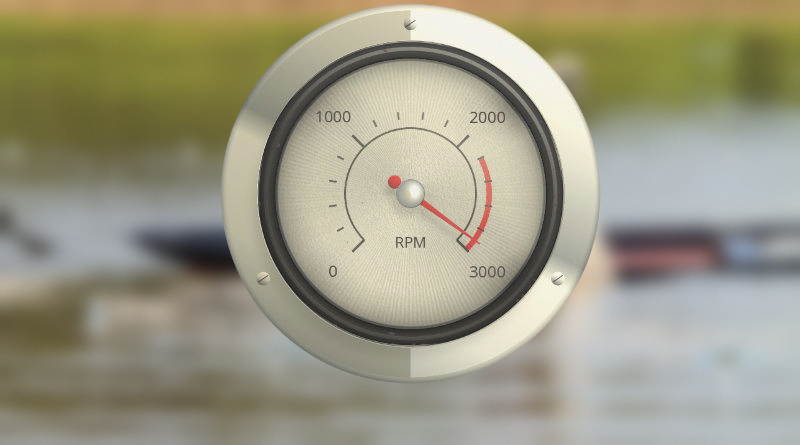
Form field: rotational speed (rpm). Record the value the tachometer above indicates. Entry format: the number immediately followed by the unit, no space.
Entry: 2900rpm
